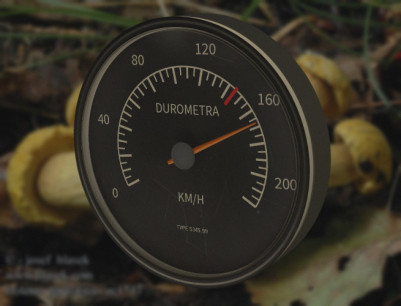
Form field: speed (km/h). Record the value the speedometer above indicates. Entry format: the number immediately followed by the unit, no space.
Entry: 167.5km/h
